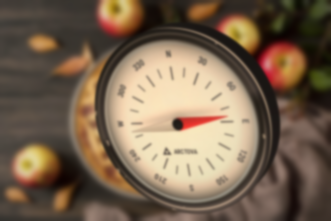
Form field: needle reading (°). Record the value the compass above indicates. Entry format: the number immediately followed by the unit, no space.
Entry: 82.5°
